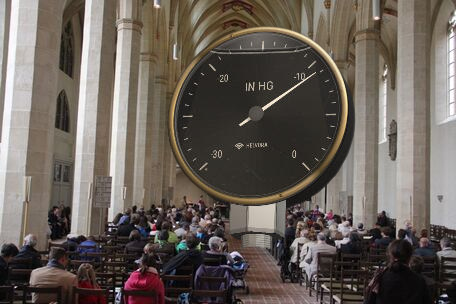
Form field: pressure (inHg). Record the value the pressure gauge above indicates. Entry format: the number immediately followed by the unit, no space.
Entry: -9inHg
